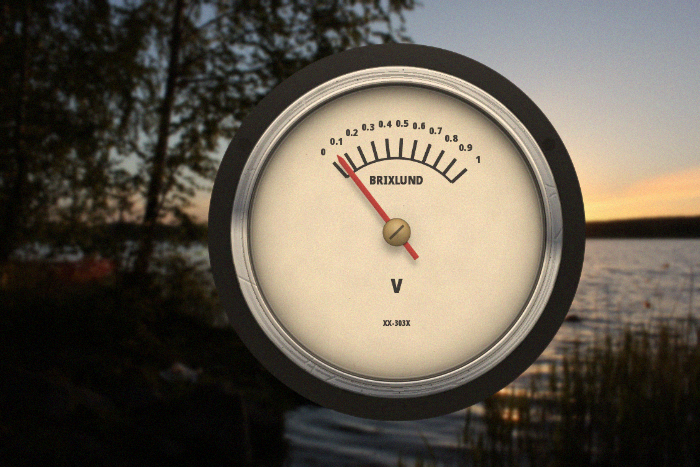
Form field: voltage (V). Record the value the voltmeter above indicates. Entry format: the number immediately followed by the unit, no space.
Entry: 0.05V
